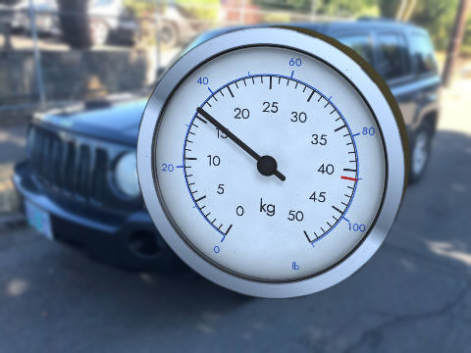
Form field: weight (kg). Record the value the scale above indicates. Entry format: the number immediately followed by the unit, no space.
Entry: 16kg
